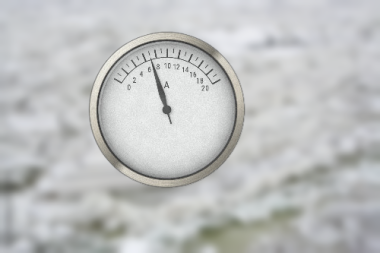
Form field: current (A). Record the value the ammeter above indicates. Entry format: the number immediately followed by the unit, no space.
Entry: 7A
